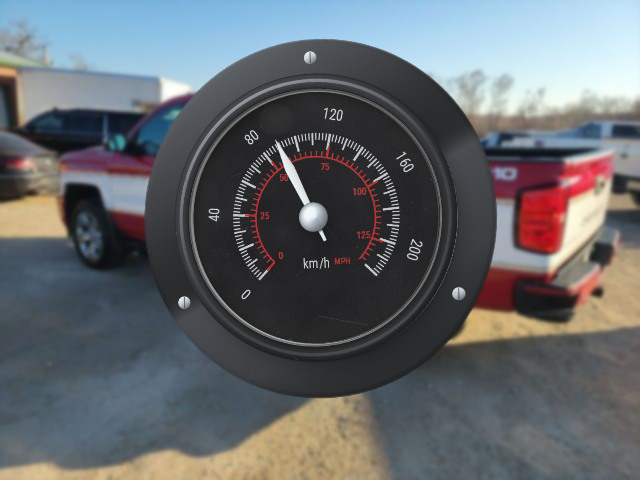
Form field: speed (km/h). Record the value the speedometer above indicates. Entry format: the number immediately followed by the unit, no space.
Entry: 90km/h
